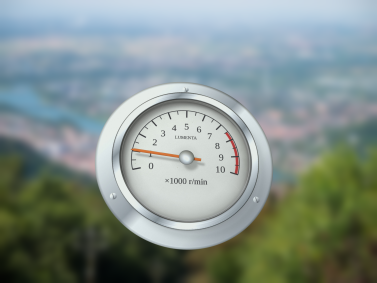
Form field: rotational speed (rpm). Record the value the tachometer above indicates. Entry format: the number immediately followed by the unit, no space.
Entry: 1000rpm
